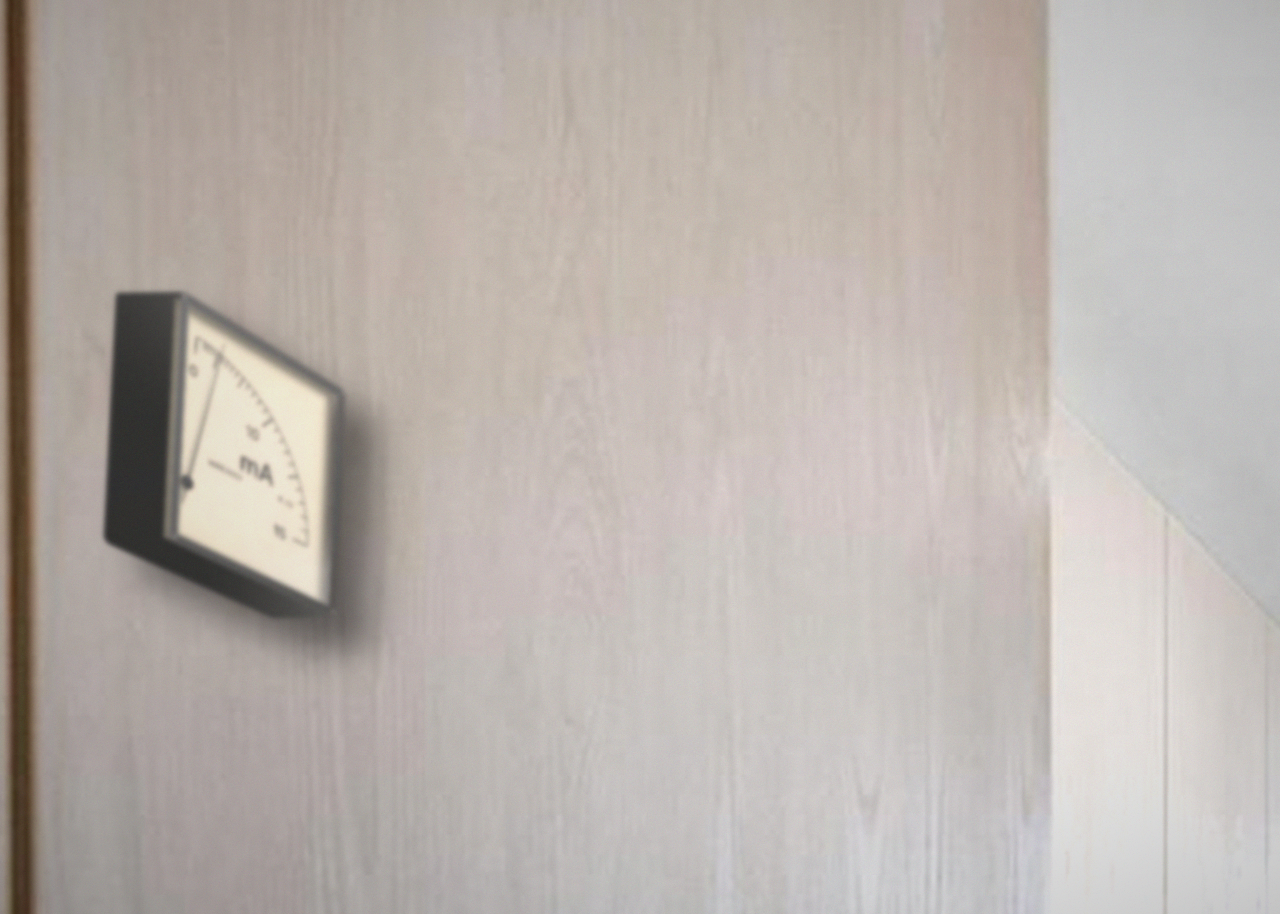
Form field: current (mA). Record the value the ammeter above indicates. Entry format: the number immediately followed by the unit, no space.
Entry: 5mA
